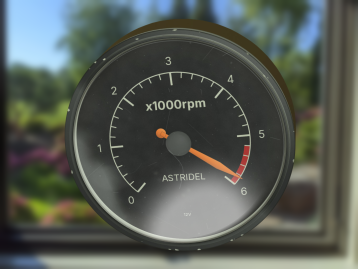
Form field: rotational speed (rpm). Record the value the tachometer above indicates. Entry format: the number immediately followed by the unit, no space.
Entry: 5800rpm
